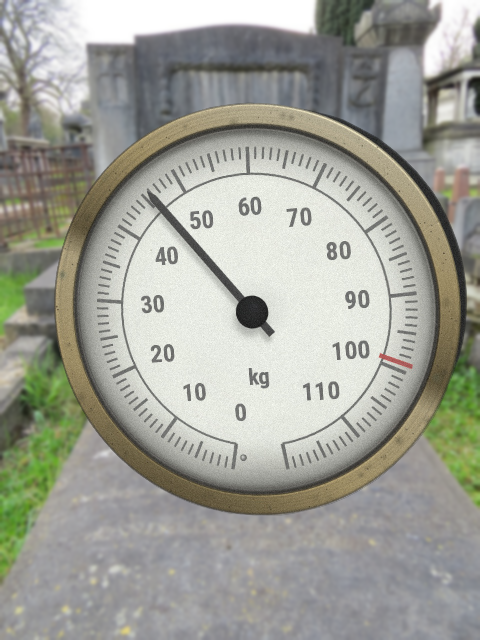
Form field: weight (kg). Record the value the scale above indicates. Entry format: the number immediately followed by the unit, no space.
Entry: 46kg
